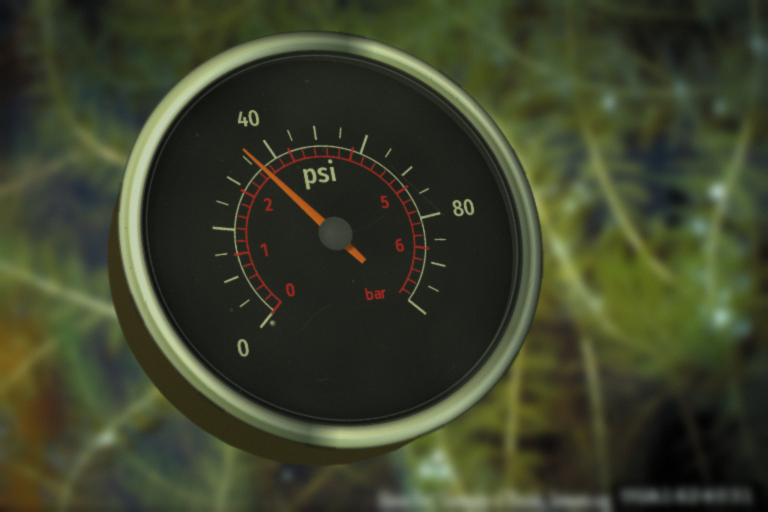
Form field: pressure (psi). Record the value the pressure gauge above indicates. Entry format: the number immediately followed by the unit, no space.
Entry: 35psi
